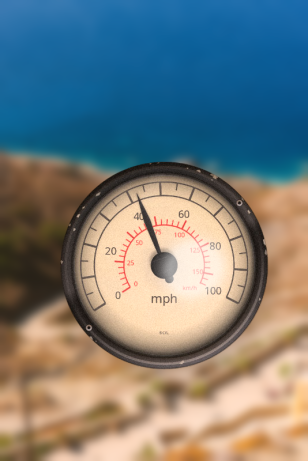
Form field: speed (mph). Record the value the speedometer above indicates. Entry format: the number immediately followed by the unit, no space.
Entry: 42.5mph
